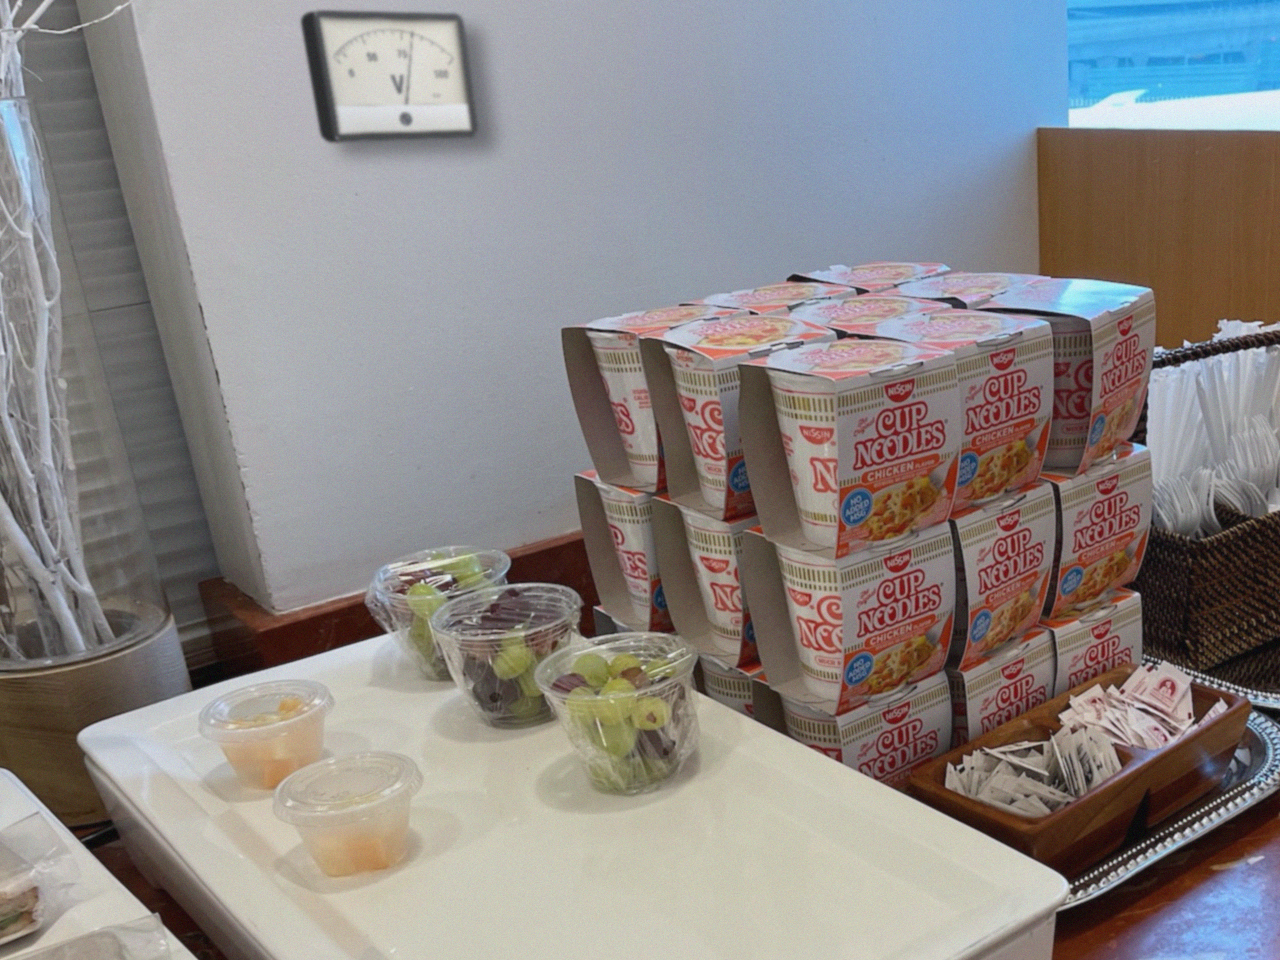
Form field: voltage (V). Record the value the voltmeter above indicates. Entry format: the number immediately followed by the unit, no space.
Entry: 80V
